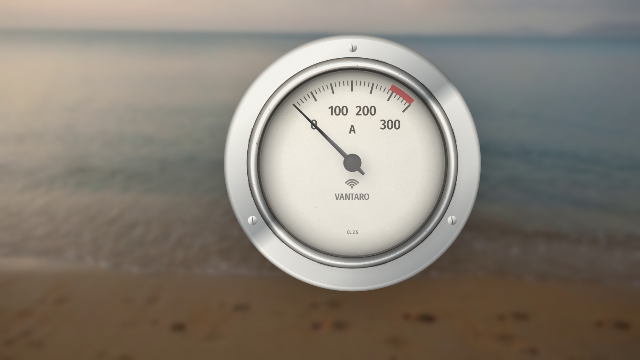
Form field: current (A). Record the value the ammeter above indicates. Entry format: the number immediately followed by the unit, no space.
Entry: 0A
